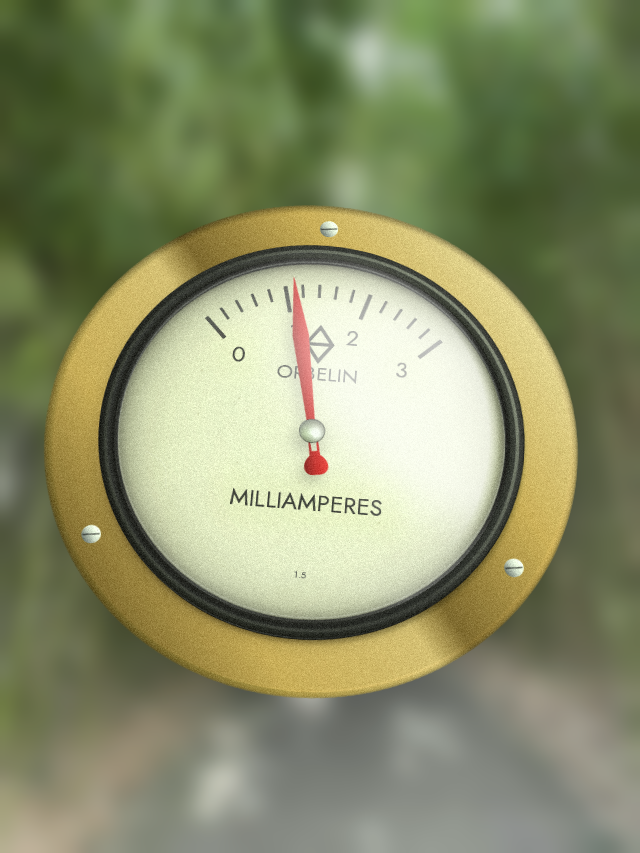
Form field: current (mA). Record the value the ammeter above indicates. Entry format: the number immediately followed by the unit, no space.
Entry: 1.1mA
